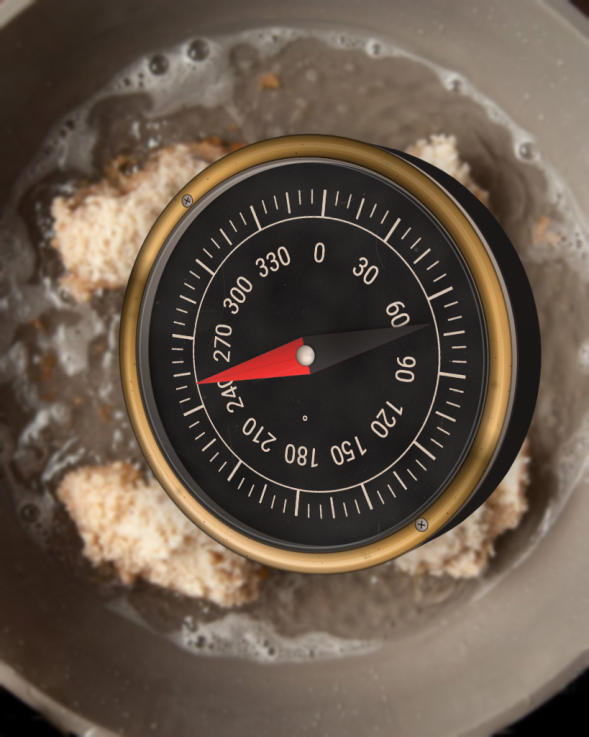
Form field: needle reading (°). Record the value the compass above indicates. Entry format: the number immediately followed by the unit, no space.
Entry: 250°
